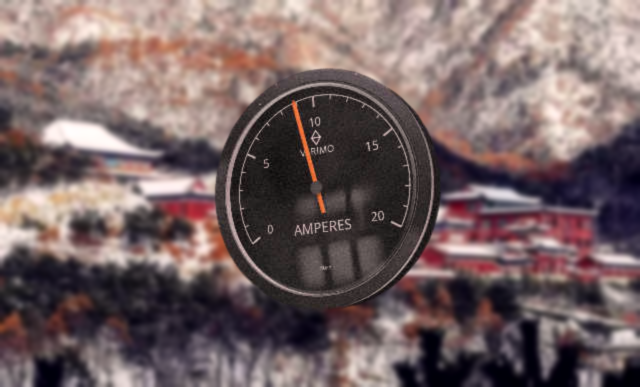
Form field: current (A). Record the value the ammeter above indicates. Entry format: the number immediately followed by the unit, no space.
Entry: 9A
